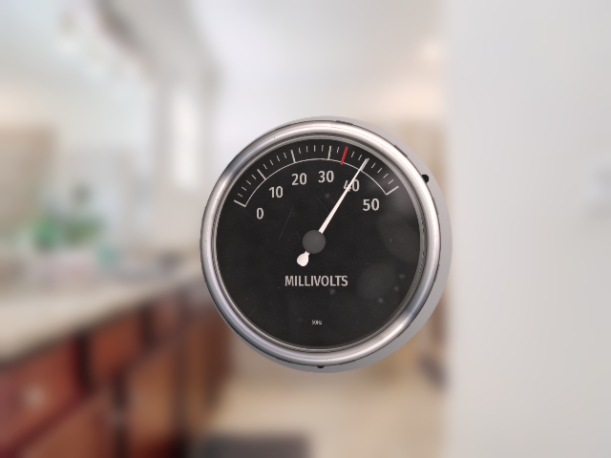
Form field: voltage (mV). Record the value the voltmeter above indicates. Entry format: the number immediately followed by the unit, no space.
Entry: 40mV
